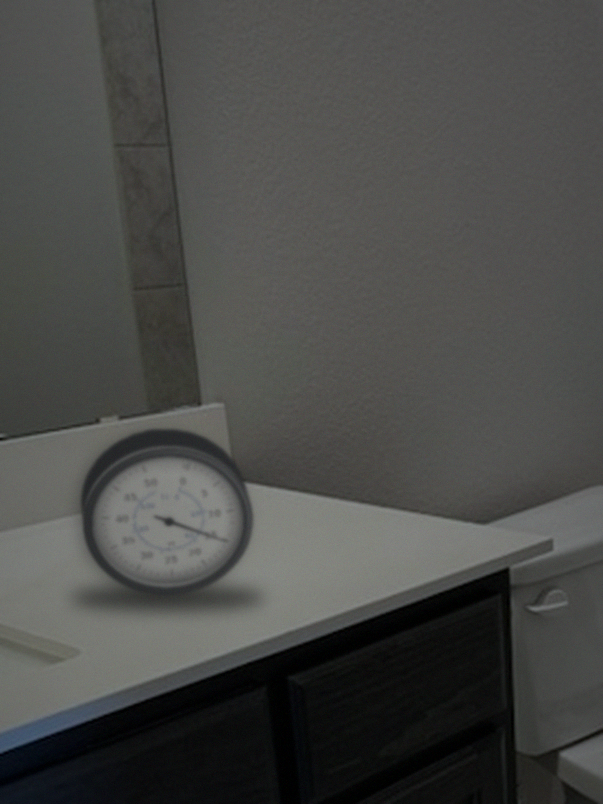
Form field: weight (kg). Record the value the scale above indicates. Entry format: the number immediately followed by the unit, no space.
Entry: 15kg
